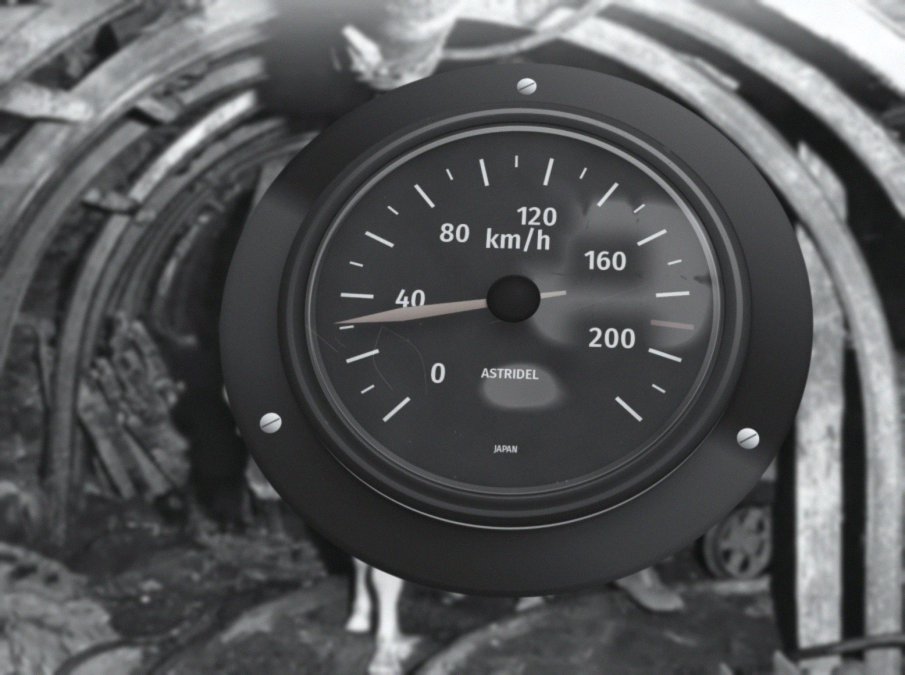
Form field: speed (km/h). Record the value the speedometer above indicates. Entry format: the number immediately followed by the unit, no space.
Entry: 30km/h
